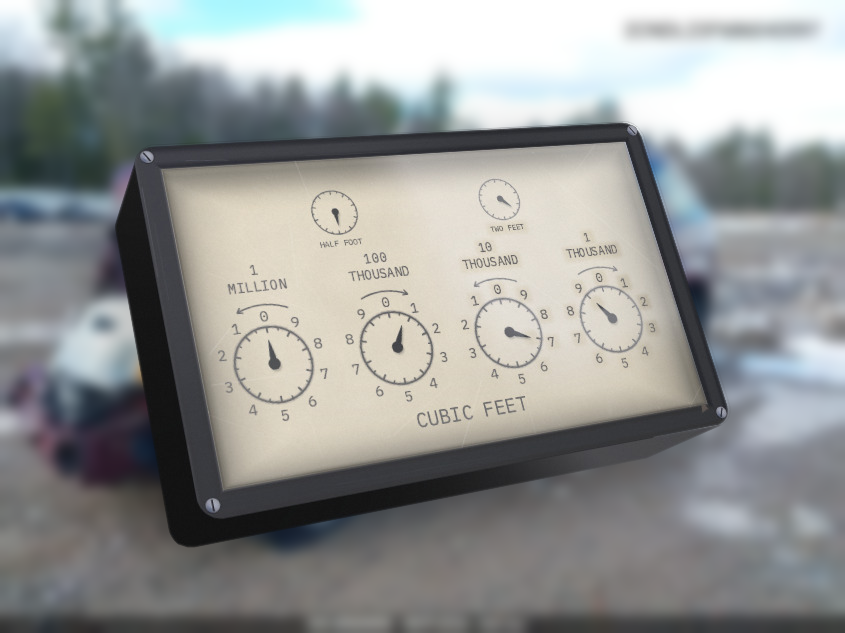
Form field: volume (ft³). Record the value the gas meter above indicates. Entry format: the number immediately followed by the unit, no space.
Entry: 6900ft³
